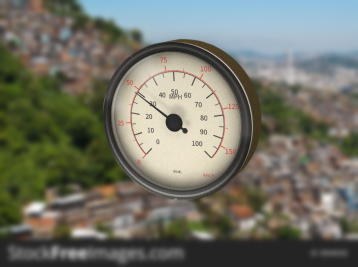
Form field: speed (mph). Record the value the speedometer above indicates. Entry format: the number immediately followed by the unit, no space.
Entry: 30mph
